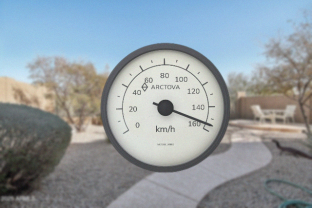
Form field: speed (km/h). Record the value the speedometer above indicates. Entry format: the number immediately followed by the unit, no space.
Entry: 155km/h
